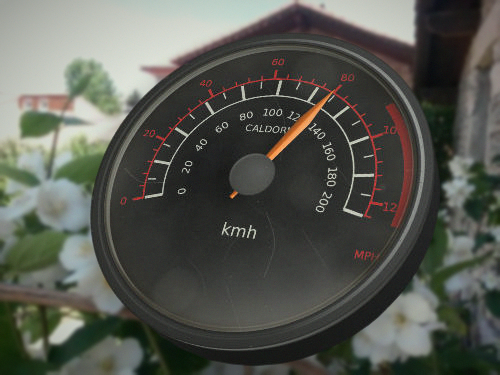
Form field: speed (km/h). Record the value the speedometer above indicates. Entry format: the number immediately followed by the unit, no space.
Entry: 130km/h
